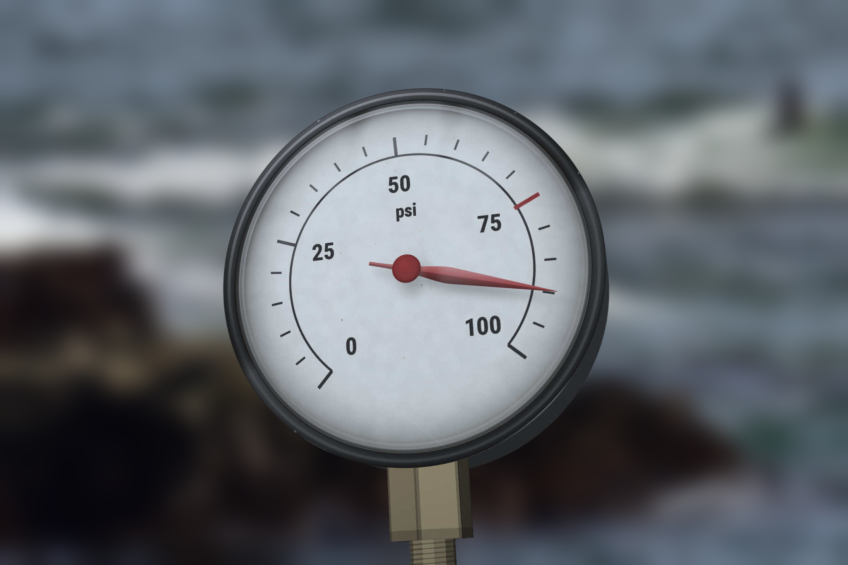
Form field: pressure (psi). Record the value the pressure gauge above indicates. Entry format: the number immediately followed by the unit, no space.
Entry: 90psi
